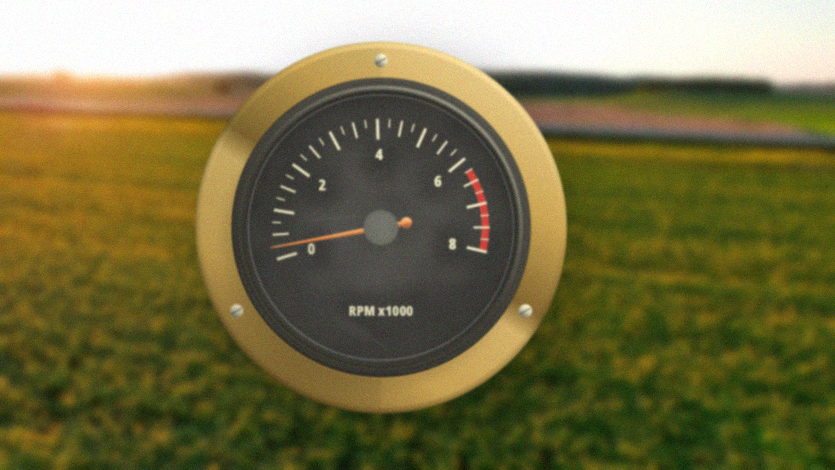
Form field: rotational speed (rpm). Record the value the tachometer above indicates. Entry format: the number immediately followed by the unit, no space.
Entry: 250rpm
